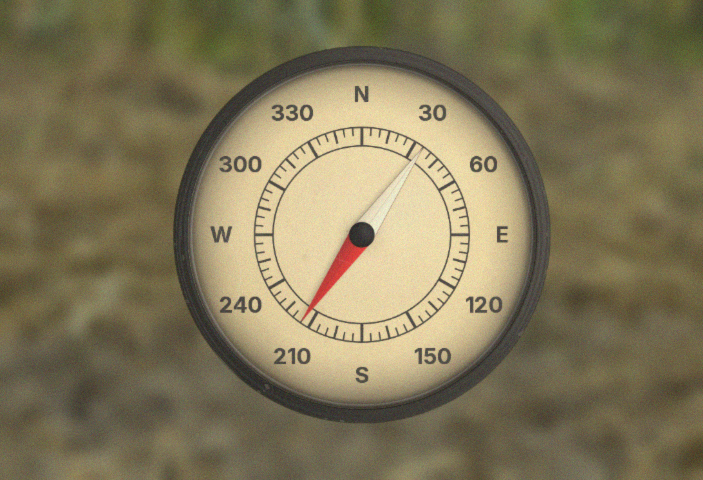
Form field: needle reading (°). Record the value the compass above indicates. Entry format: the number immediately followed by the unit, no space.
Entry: 215°
